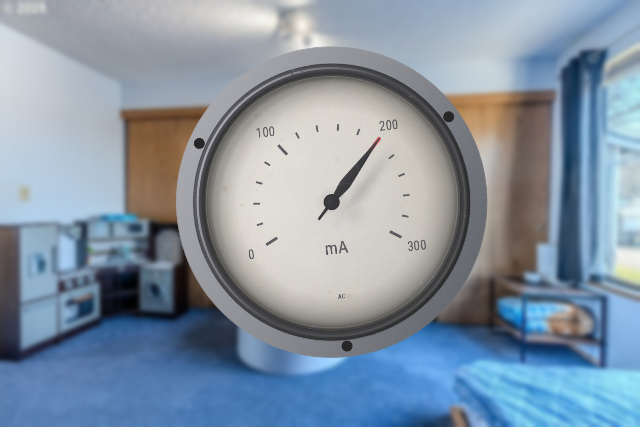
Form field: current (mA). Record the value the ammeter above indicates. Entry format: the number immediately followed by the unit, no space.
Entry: 200mA
